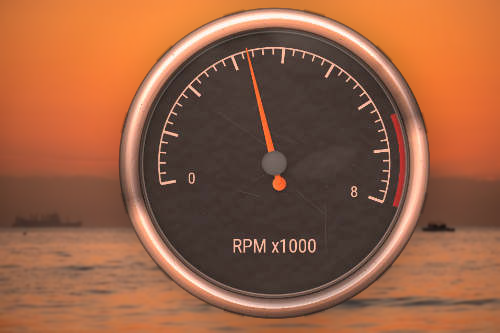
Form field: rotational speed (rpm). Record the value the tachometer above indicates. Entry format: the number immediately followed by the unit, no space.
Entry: 3300rpm
